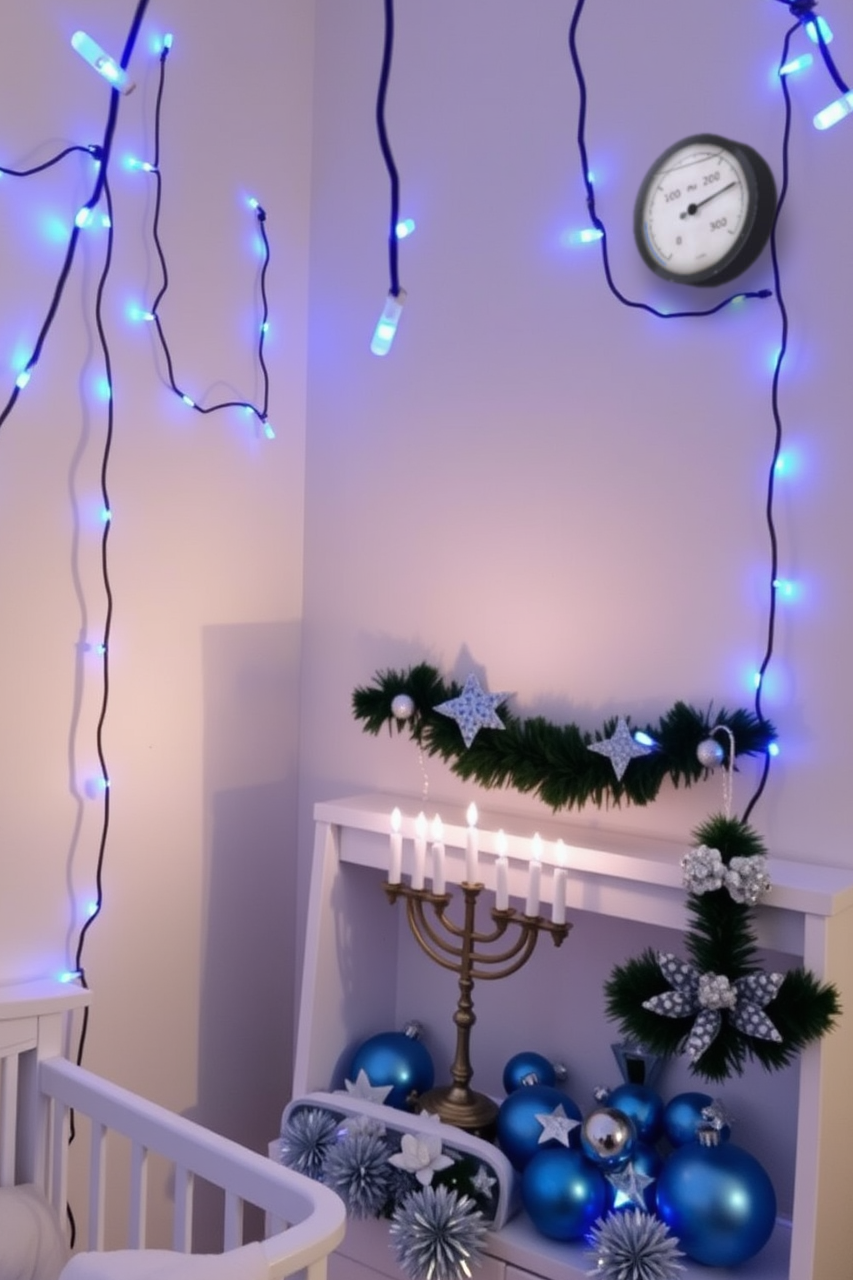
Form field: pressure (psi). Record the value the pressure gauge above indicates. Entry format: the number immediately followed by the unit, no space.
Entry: 240psi
